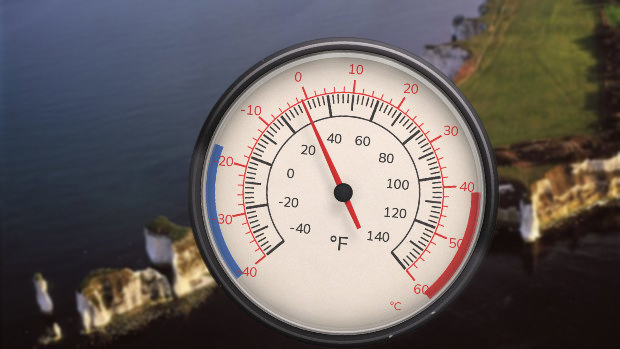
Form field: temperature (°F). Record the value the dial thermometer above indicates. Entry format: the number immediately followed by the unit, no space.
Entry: 30°F
